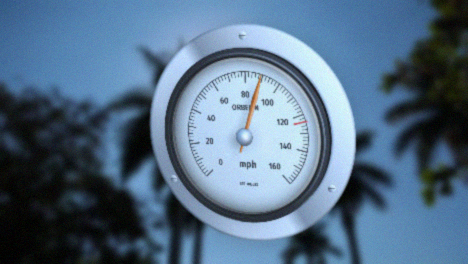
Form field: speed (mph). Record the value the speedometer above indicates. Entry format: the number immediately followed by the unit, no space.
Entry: 90mph
